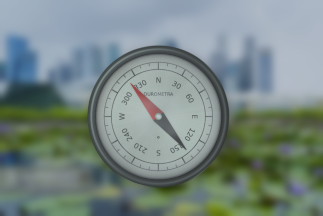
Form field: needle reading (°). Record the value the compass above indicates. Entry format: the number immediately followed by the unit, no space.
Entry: 320°
